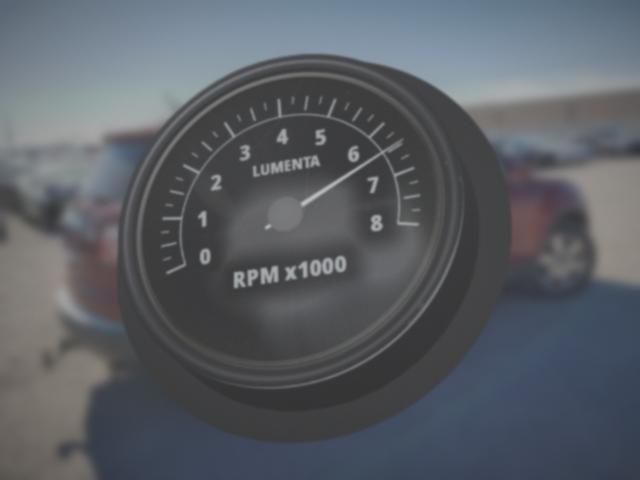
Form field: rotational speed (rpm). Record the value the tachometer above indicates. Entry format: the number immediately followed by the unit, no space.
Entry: 6500rpm
